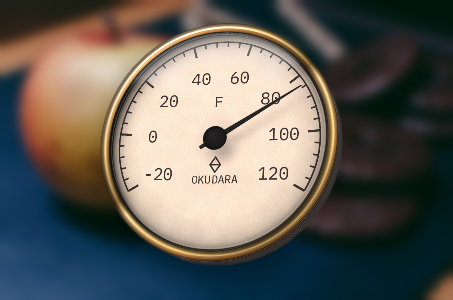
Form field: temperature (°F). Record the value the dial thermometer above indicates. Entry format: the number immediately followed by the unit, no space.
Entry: 84°F
